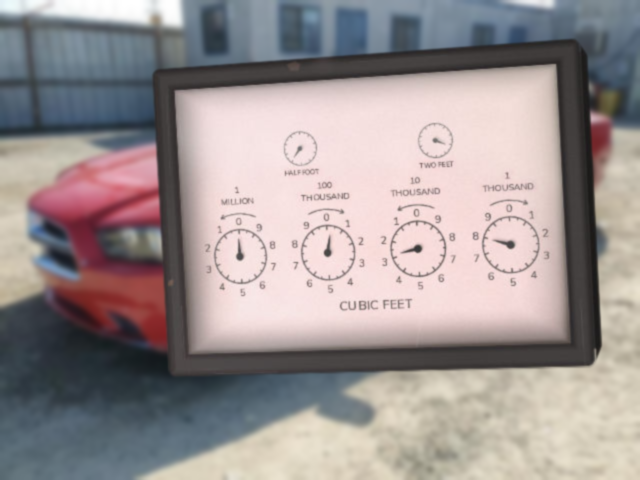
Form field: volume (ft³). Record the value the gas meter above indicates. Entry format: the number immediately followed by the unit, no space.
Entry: 2800ft³
